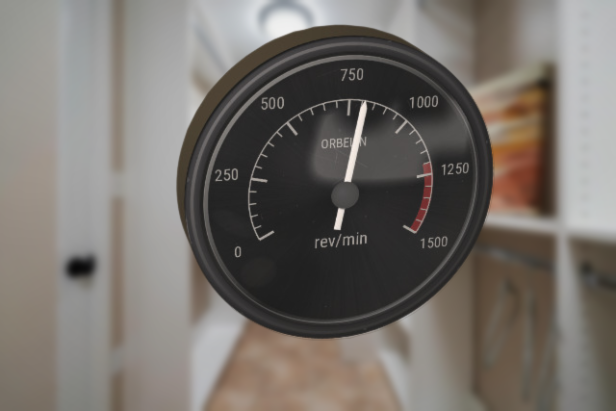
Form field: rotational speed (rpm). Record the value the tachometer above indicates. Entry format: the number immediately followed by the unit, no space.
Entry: 800rpm
